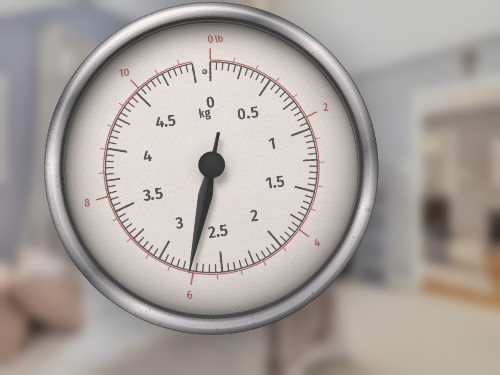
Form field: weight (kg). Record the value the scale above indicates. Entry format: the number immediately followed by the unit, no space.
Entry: 2.75kg
